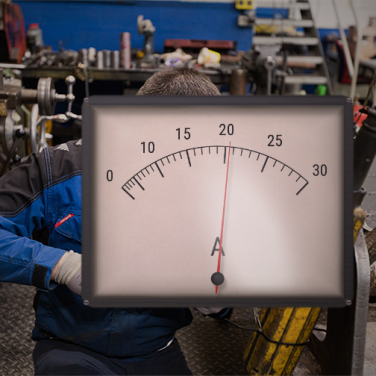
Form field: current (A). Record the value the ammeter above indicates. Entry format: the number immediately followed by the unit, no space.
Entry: 20.5A
